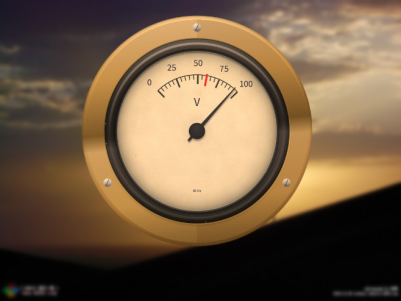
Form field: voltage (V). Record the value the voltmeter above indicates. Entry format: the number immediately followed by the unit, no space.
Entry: 95V
